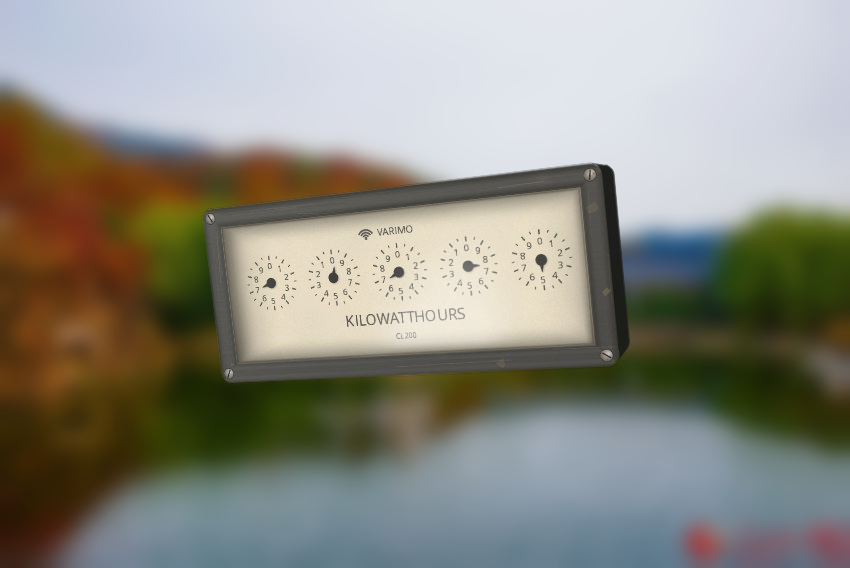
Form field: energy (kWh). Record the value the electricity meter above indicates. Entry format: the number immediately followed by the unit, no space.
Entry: 69675kWh
